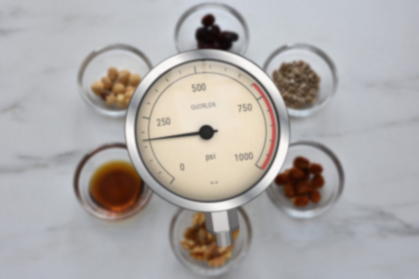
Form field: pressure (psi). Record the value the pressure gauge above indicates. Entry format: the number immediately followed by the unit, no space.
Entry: 175psi
